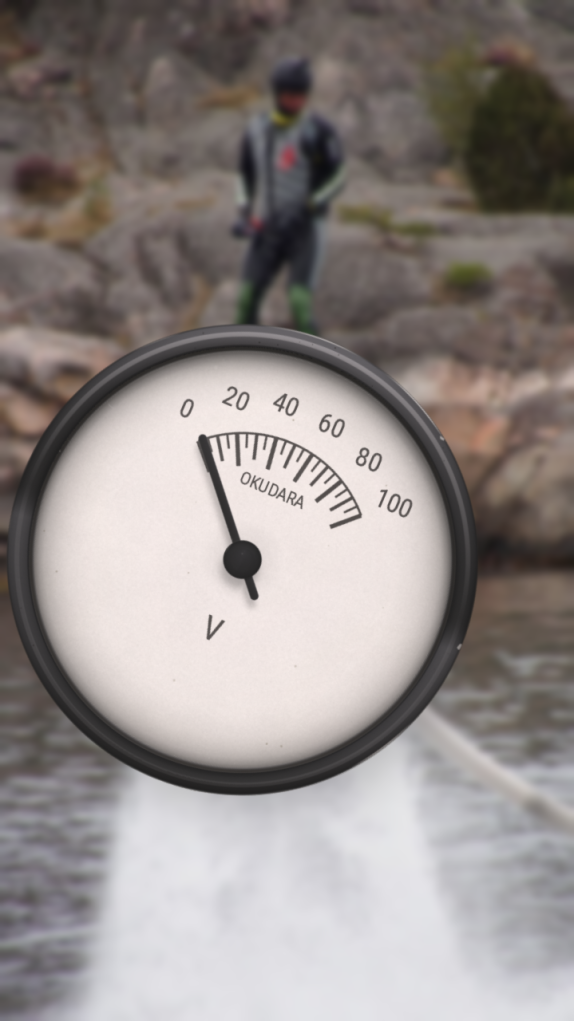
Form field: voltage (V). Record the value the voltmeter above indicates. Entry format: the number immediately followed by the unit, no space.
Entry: 2.5V
